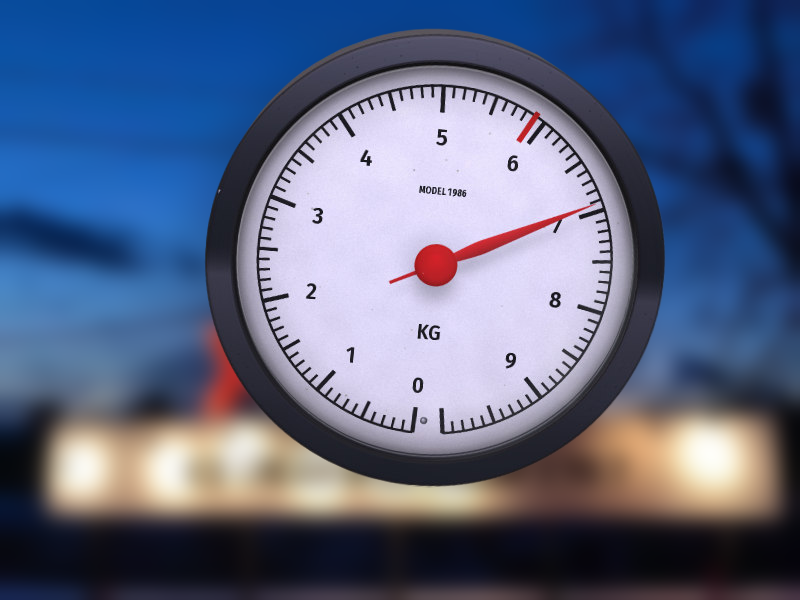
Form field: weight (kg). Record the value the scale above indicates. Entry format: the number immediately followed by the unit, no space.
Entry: 6.9kg
